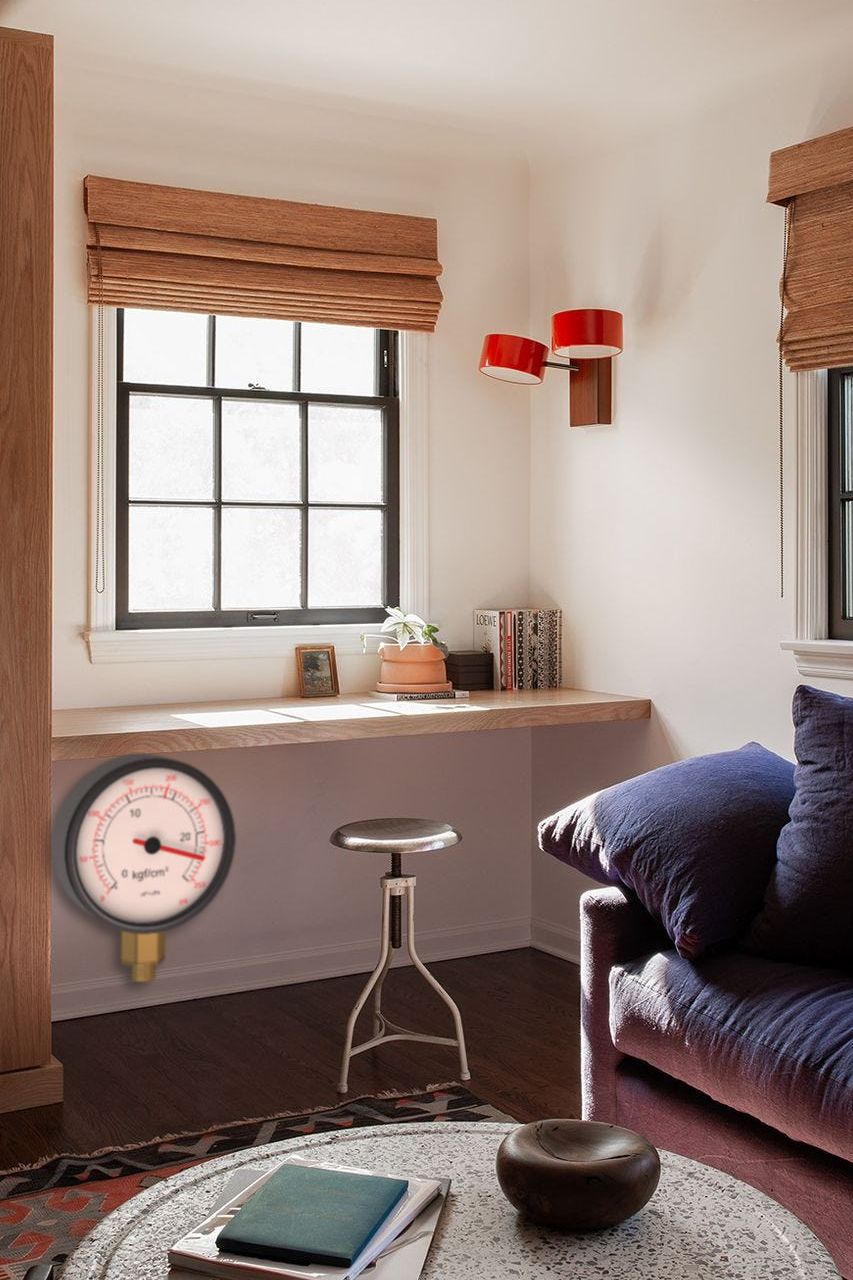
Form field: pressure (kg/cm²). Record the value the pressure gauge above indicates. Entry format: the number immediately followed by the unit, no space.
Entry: 22.5kg/cm²
